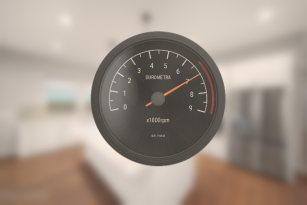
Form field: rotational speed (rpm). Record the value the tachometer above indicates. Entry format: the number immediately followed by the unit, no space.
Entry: 7000rpm
